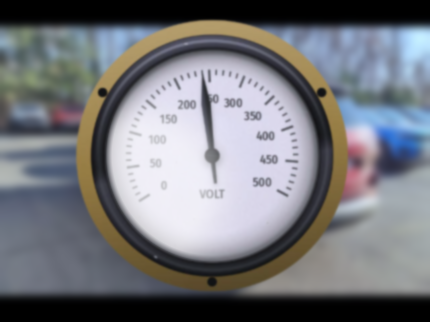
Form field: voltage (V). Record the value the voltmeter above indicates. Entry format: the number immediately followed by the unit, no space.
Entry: 240V
